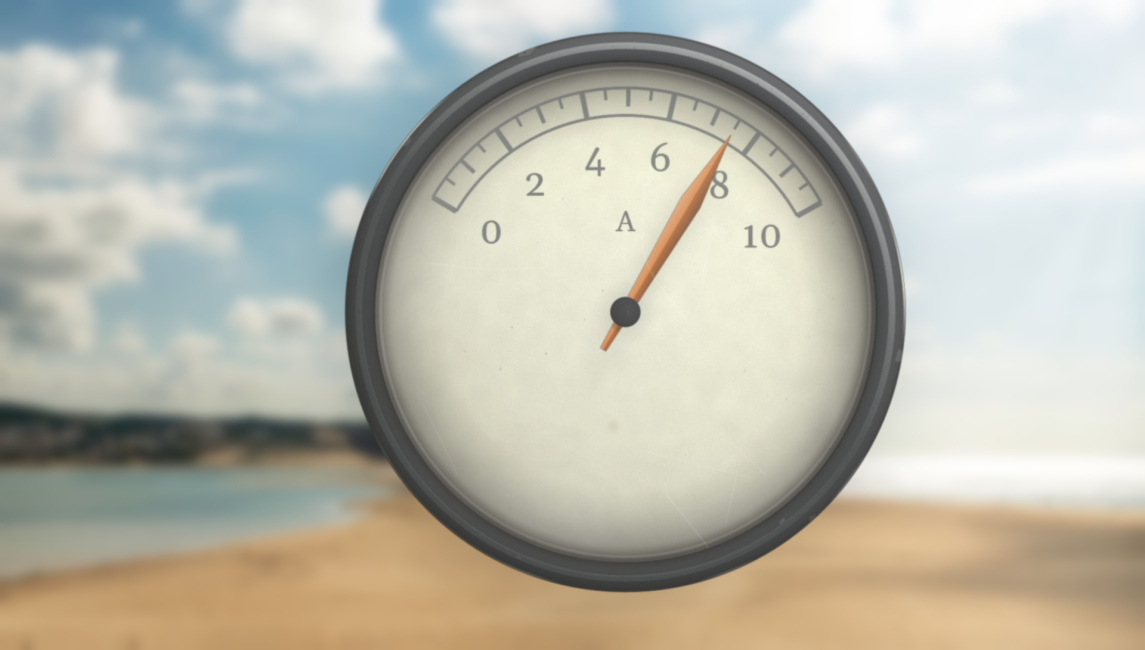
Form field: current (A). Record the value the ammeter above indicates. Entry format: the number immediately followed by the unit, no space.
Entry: 7.5A
